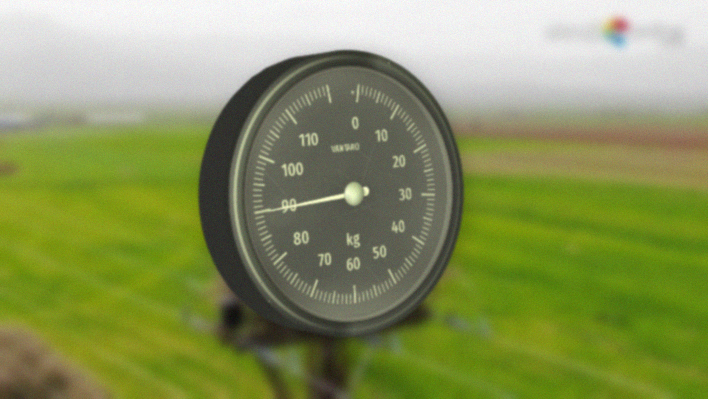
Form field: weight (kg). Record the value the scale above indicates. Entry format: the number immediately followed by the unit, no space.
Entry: 90kg
